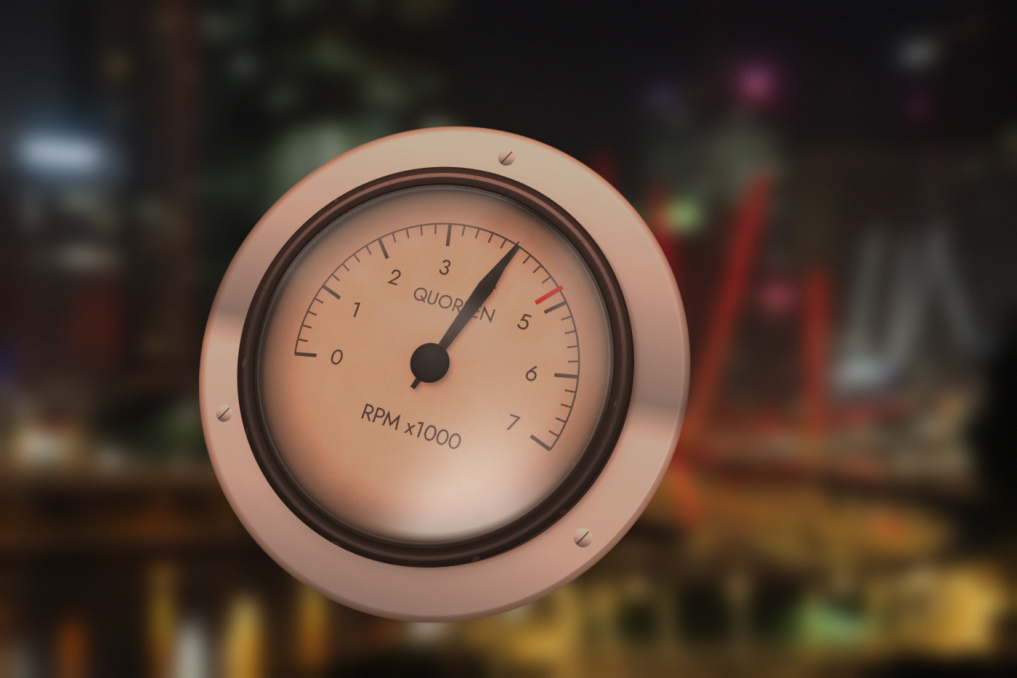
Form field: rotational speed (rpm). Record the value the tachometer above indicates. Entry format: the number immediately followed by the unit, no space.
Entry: 4000rpm
